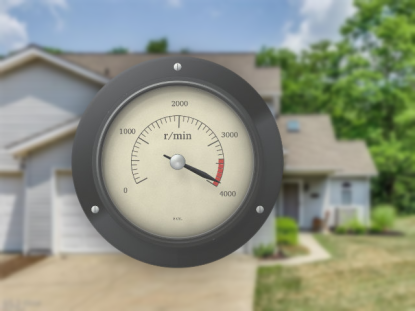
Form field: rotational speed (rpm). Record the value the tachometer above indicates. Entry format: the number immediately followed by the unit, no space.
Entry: 3900rpm
